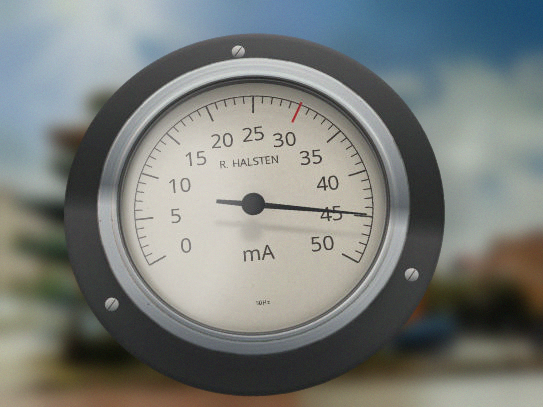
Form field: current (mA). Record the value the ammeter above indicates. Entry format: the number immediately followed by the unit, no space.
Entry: 45mA
